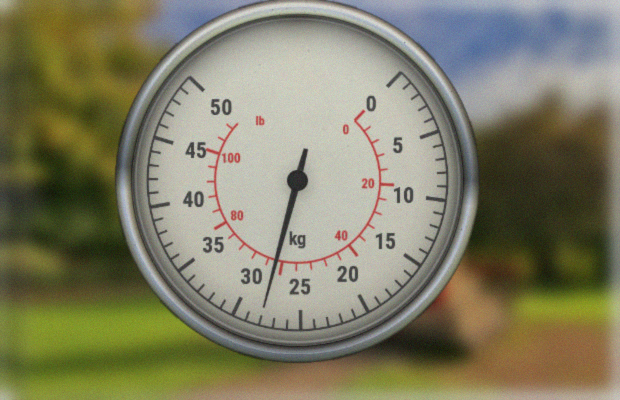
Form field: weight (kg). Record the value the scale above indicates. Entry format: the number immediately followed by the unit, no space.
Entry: 28kg
